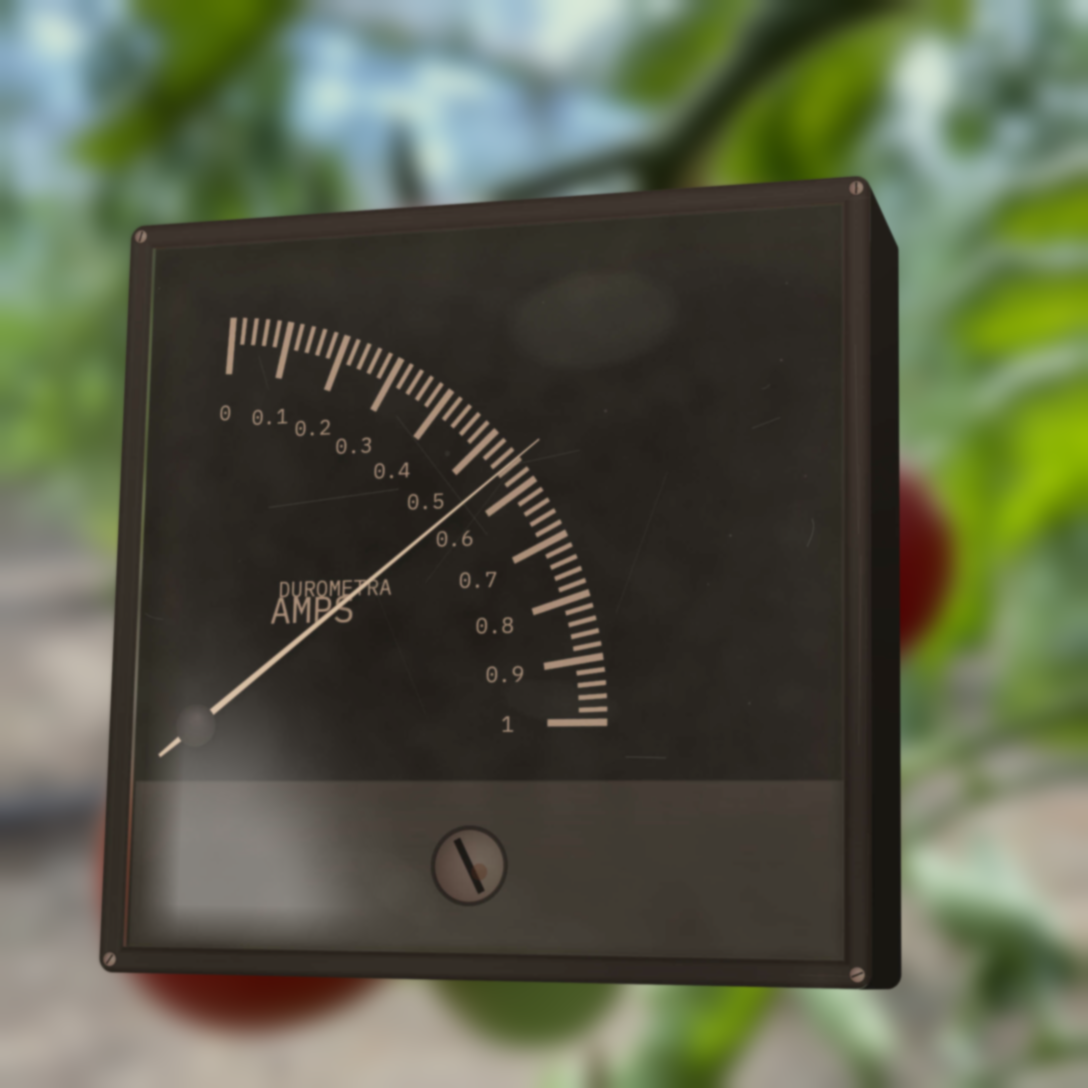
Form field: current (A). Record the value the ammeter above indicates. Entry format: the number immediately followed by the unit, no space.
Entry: 0.56A
